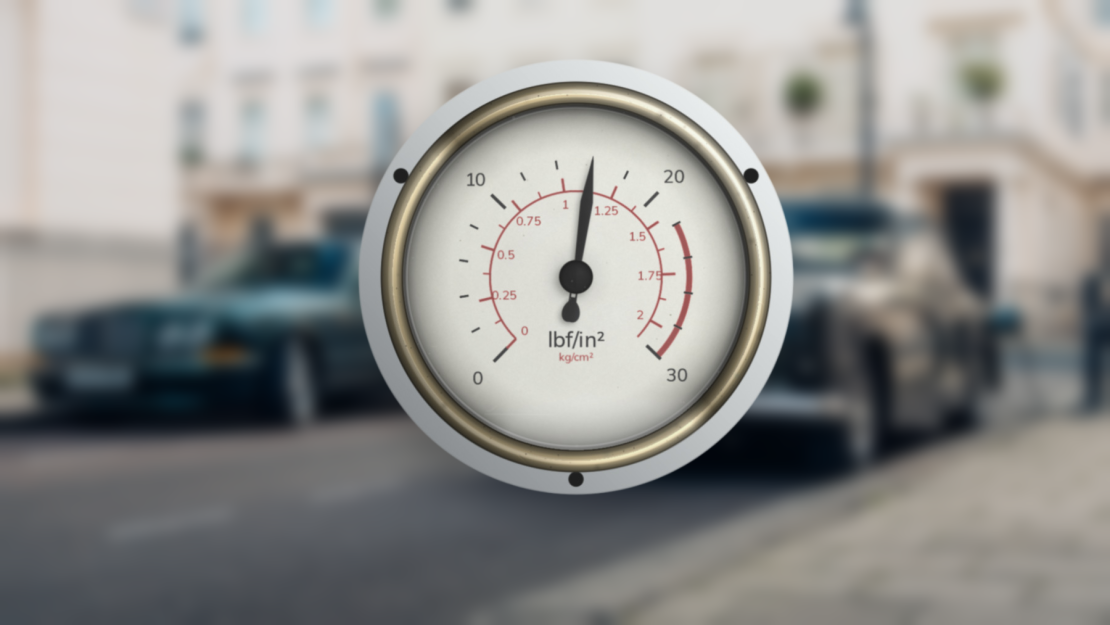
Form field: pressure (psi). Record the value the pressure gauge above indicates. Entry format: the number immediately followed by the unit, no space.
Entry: 16psi
